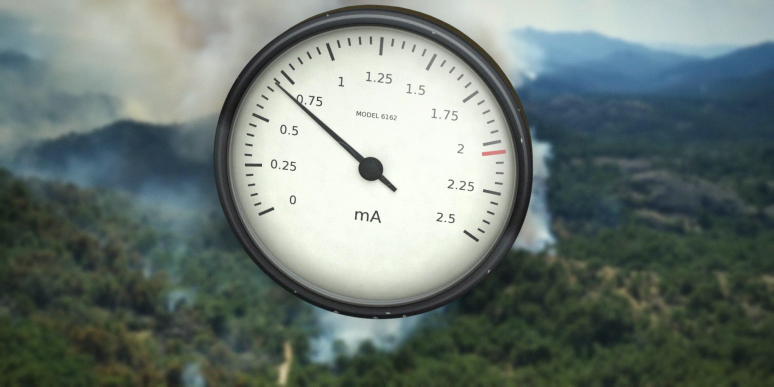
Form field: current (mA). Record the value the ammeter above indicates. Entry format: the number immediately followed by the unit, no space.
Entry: 0.7mA
